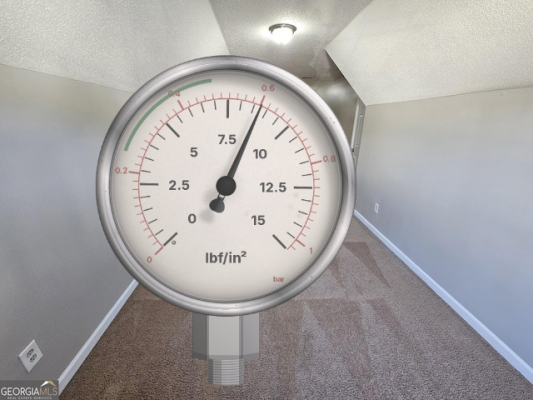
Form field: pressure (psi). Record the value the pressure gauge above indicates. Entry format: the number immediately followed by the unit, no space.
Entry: 8.75psi
